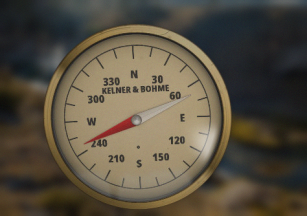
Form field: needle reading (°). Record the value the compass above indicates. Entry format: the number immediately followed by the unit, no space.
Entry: 247.5°
